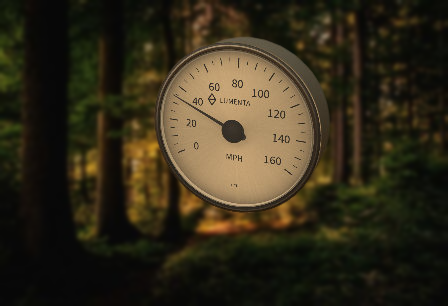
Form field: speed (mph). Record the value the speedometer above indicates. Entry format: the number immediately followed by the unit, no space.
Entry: 35mph
